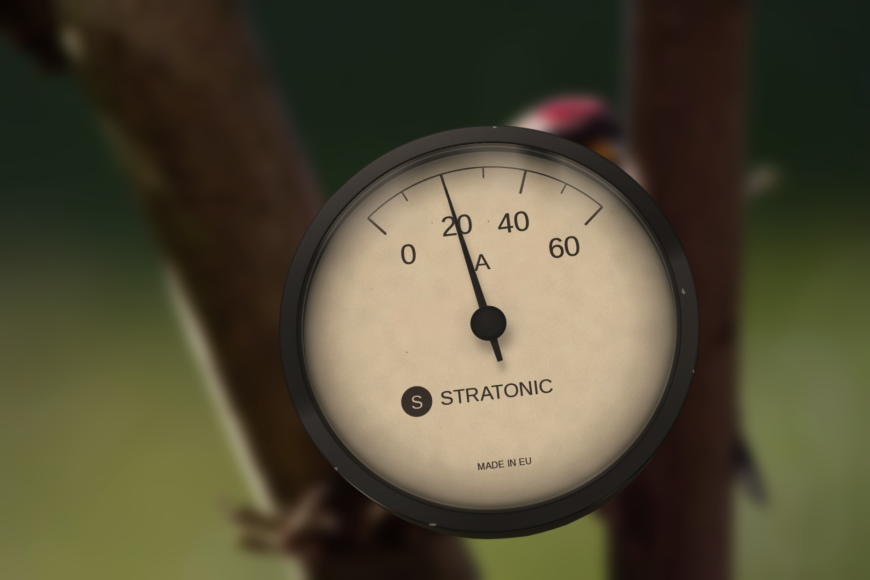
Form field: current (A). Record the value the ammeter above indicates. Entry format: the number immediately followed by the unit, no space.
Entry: 20A
